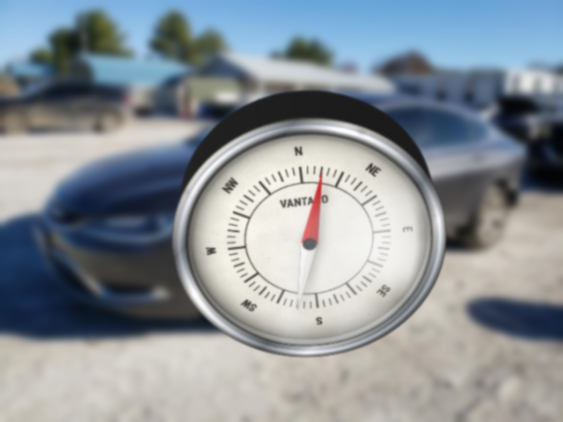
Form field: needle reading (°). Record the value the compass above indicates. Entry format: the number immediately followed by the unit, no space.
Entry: 15°
